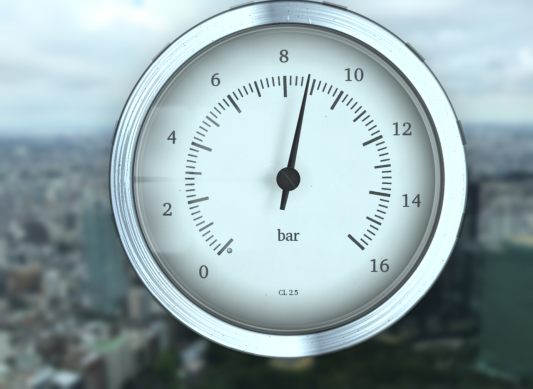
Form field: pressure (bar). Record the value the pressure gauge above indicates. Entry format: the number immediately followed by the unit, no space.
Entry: 8.8bar
